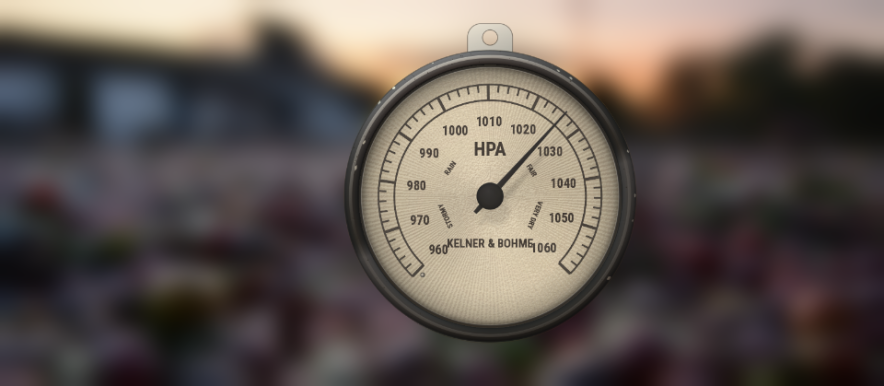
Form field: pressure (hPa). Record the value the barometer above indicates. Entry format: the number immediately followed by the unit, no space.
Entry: 1026hPa
